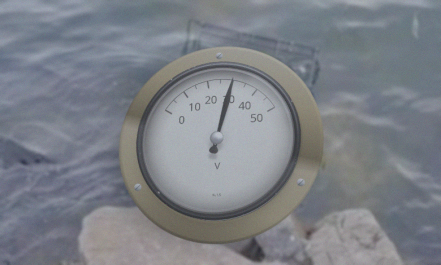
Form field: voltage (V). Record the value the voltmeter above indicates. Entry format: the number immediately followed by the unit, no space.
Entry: 30V
